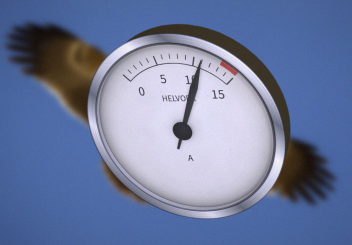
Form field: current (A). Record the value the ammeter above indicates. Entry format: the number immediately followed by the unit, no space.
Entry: 11A
